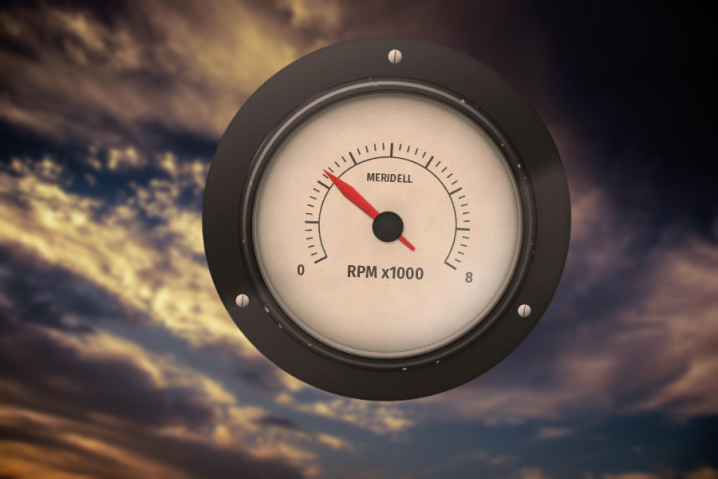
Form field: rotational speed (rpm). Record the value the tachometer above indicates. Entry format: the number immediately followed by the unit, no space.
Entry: 2300rpm
